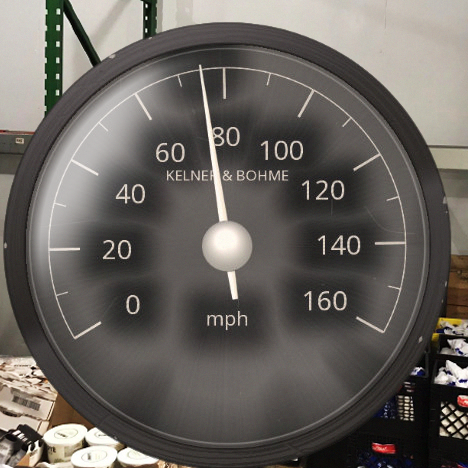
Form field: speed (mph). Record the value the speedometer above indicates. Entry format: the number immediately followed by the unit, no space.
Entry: 75mph
